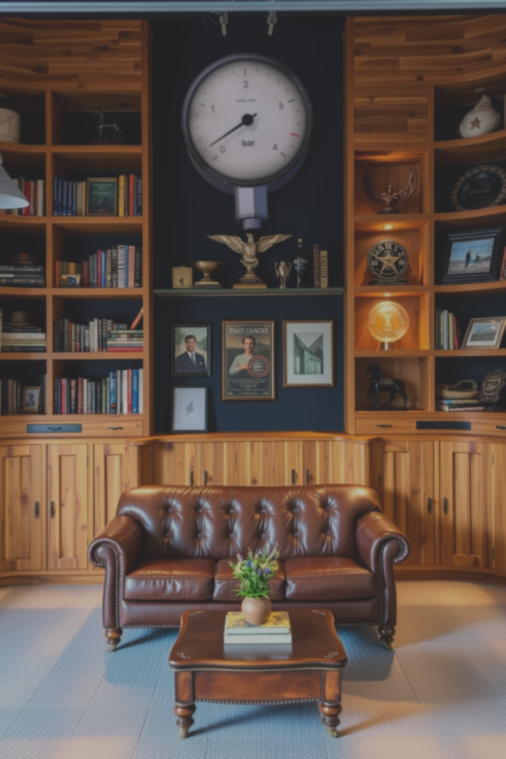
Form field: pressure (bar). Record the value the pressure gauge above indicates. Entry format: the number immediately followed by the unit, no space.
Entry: 0.2bar
